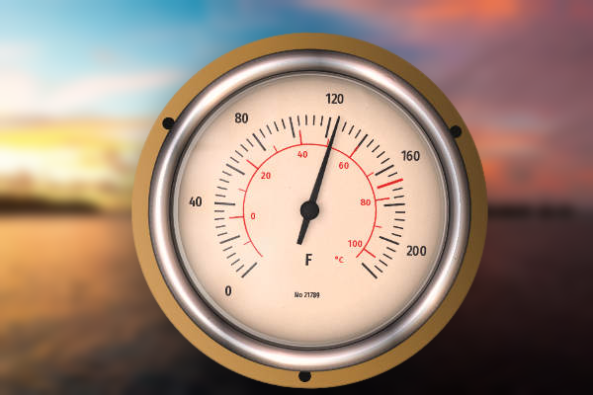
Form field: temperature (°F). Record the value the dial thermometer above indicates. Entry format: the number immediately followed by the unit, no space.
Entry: 124°F
